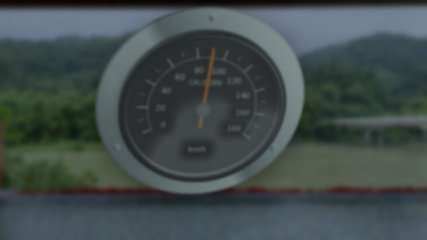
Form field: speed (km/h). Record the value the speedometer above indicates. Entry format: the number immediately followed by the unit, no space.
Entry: 90km/h
